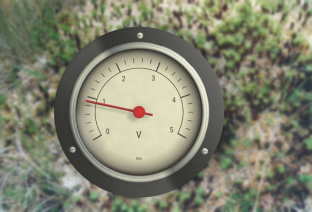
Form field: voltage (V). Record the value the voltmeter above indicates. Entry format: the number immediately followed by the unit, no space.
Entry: 0.9V
